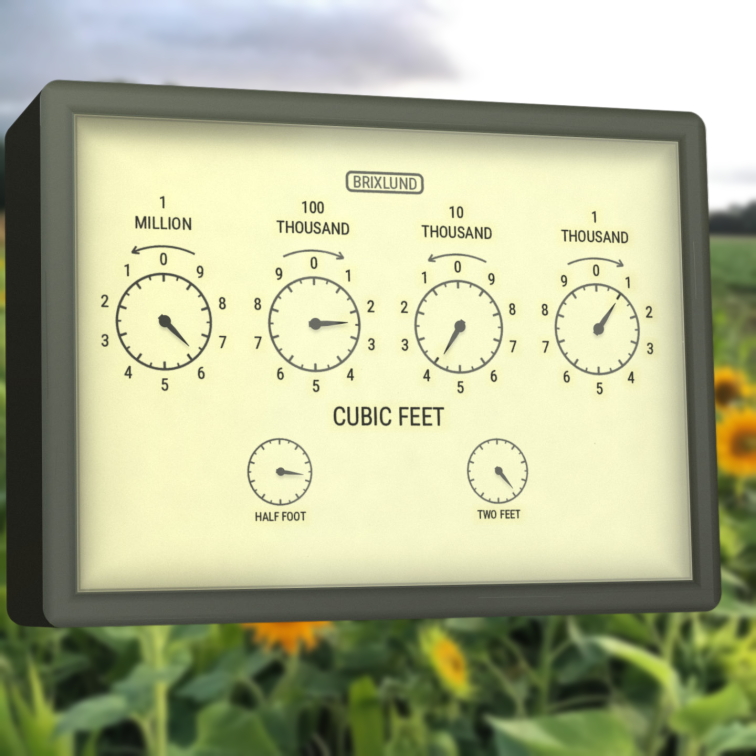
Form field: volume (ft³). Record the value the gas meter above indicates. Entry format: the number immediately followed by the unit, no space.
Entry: 624100ft³
